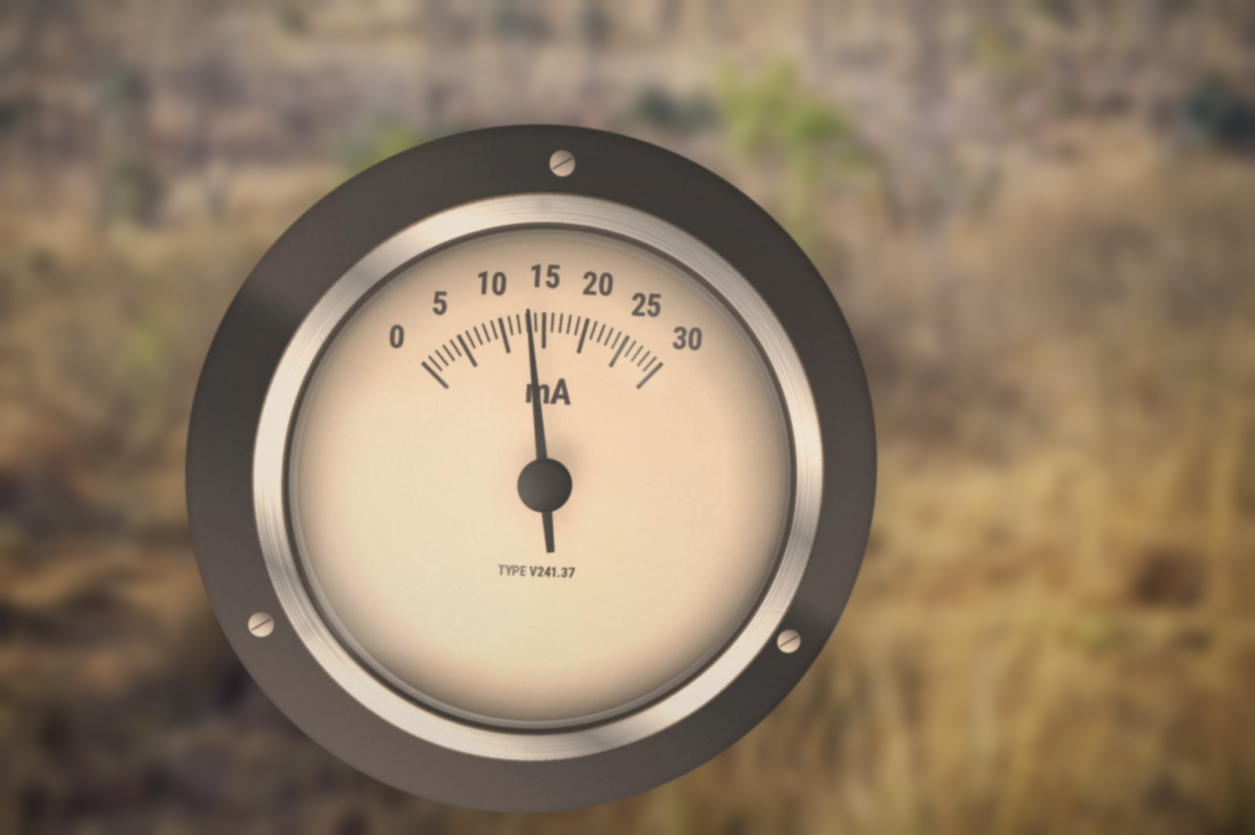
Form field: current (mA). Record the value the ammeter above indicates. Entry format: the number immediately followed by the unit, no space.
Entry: 13mA
